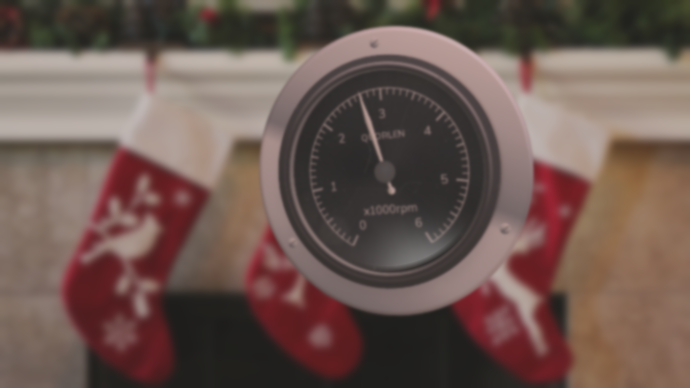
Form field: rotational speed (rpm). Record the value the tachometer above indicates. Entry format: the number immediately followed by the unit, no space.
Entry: 2700rpm
